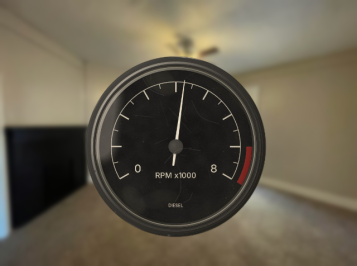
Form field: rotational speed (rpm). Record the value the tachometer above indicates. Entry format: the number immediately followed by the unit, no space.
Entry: 4250rpm
